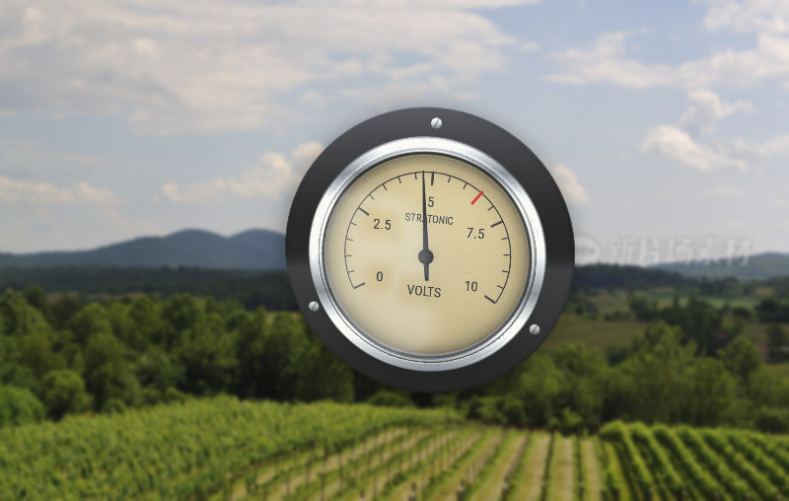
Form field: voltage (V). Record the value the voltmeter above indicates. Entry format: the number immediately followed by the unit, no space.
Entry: 4.75V
